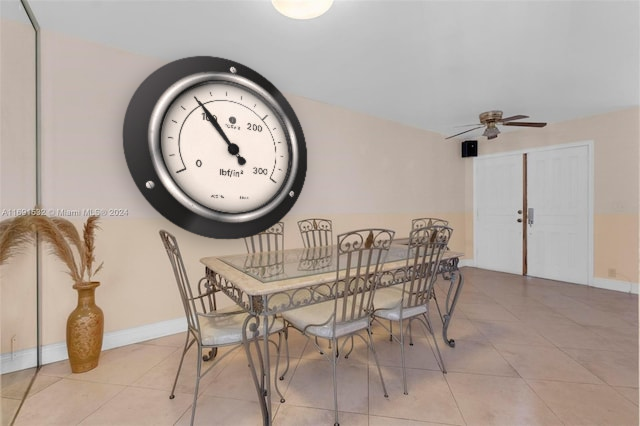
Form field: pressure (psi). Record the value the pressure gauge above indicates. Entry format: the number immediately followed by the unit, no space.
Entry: 100psi
